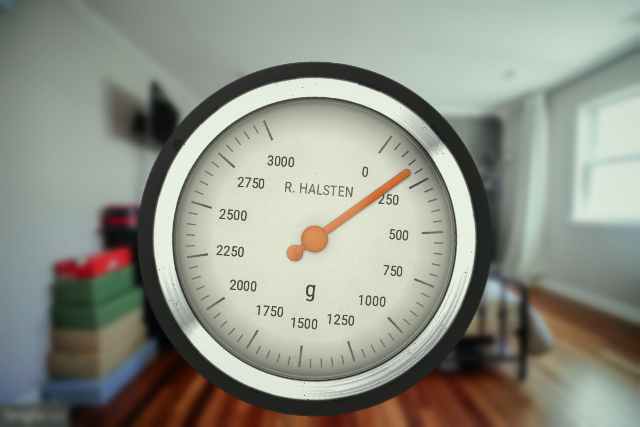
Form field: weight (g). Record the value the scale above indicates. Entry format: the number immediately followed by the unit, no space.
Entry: 175g
